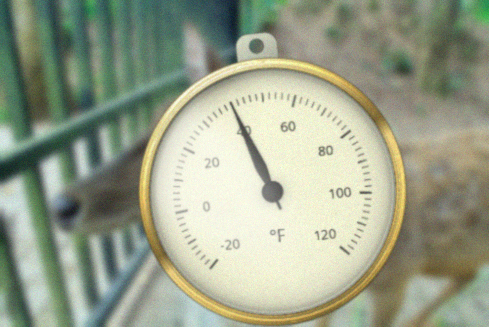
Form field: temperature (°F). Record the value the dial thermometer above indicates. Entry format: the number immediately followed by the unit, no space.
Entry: 40°F
